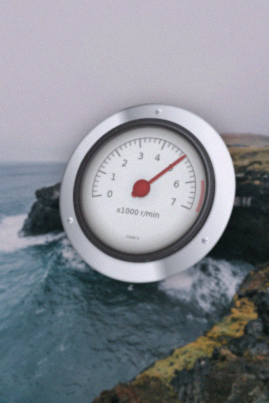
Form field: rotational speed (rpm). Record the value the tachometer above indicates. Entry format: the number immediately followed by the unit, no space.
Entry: 5000rpm
